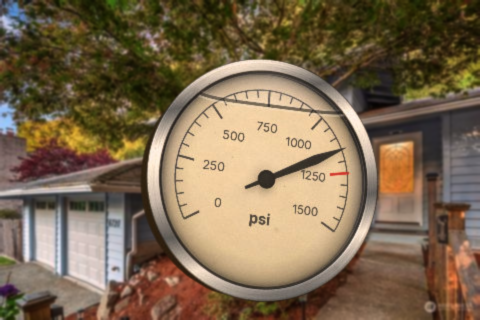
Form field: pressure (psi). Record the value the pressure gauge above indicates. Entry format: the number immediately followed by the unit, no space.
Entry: 1150psi
